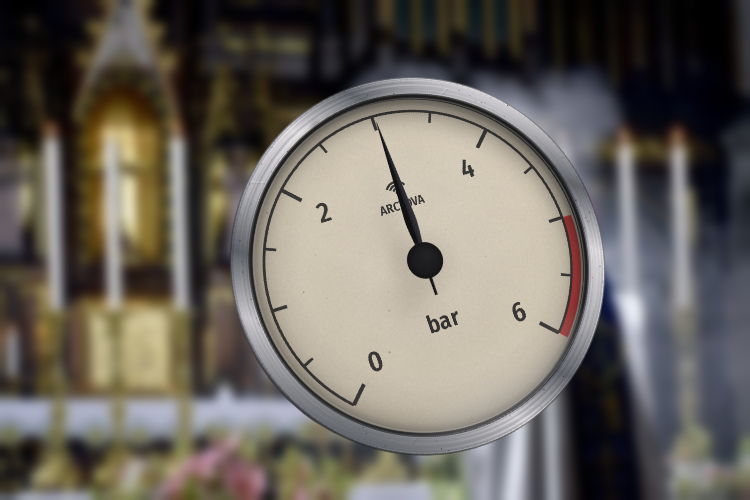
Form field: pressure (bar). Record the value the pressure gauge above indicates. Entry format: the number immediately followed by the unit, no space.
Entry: 3bar
